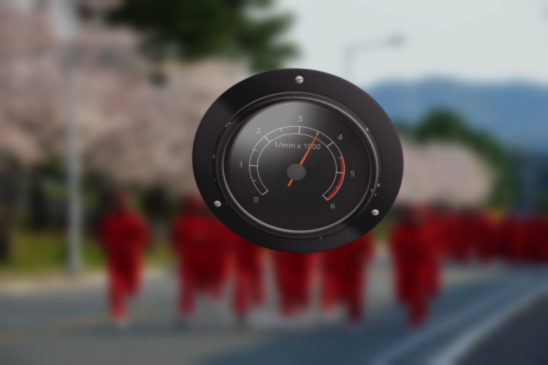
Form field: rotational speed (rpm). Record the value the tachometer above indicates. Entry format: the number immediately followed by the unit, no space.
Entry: 3500rpm
